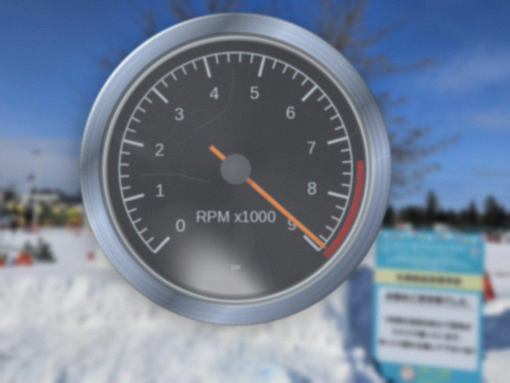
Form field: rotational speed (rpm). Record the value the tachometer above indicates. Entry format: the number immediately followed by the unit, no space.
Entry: 8900rpm
